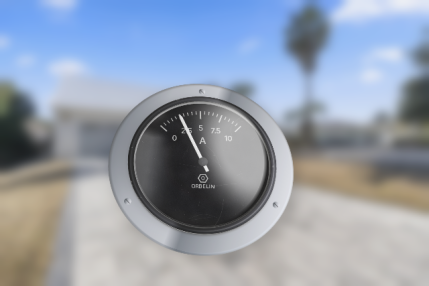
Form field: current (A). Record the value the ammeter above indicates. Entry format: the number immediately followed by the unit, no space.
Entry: 2.5A
